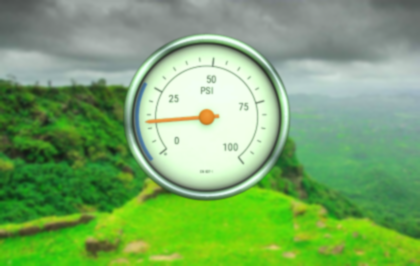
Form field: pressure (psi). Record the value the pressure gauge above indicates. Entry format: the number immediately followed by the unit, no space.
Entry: 12.5psi
